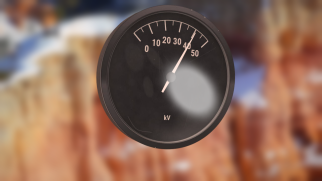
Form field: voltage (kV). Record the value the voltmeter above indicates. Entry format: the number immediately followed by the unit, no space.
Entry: 40kV
